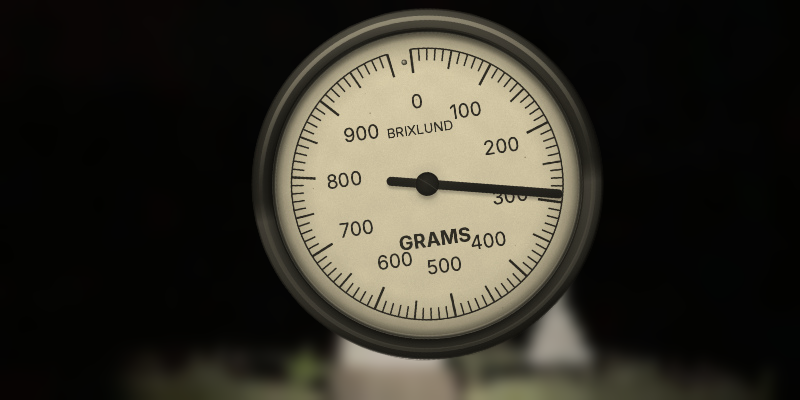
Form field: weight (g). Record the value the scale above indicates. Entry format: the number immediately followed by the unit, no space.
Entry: 290g
